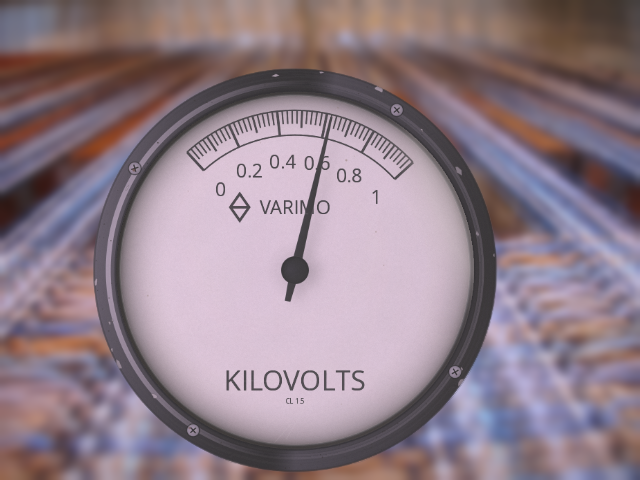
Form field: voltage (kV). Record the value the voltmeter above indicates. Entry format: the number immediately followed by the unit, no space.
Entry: 0.62kV
